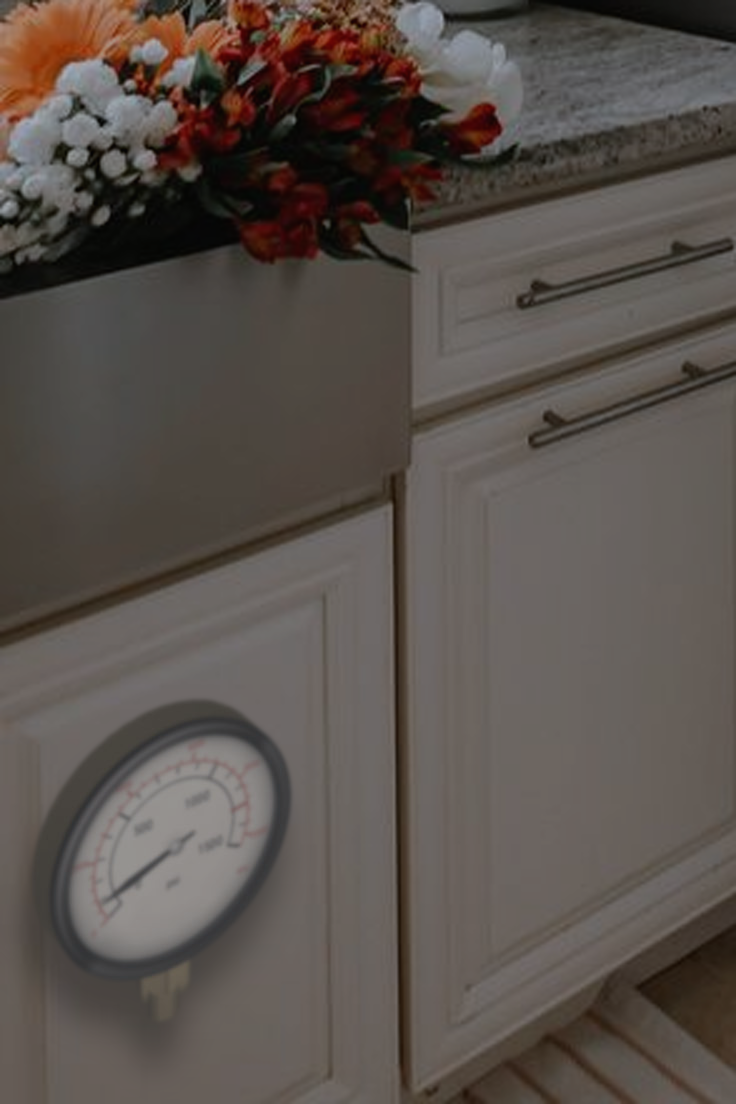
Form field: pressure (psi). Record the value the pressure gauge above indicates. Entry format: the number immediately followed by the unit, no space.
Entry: 100psi
